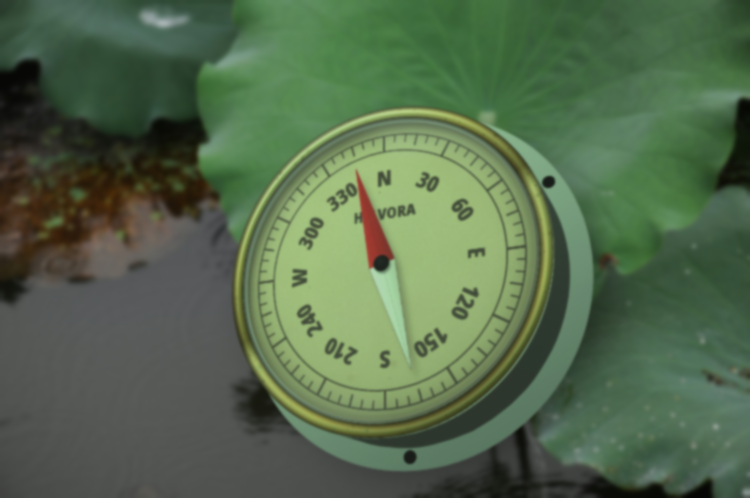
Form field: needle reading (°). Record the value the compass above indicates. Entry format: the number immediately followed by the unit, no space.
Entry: 345°
